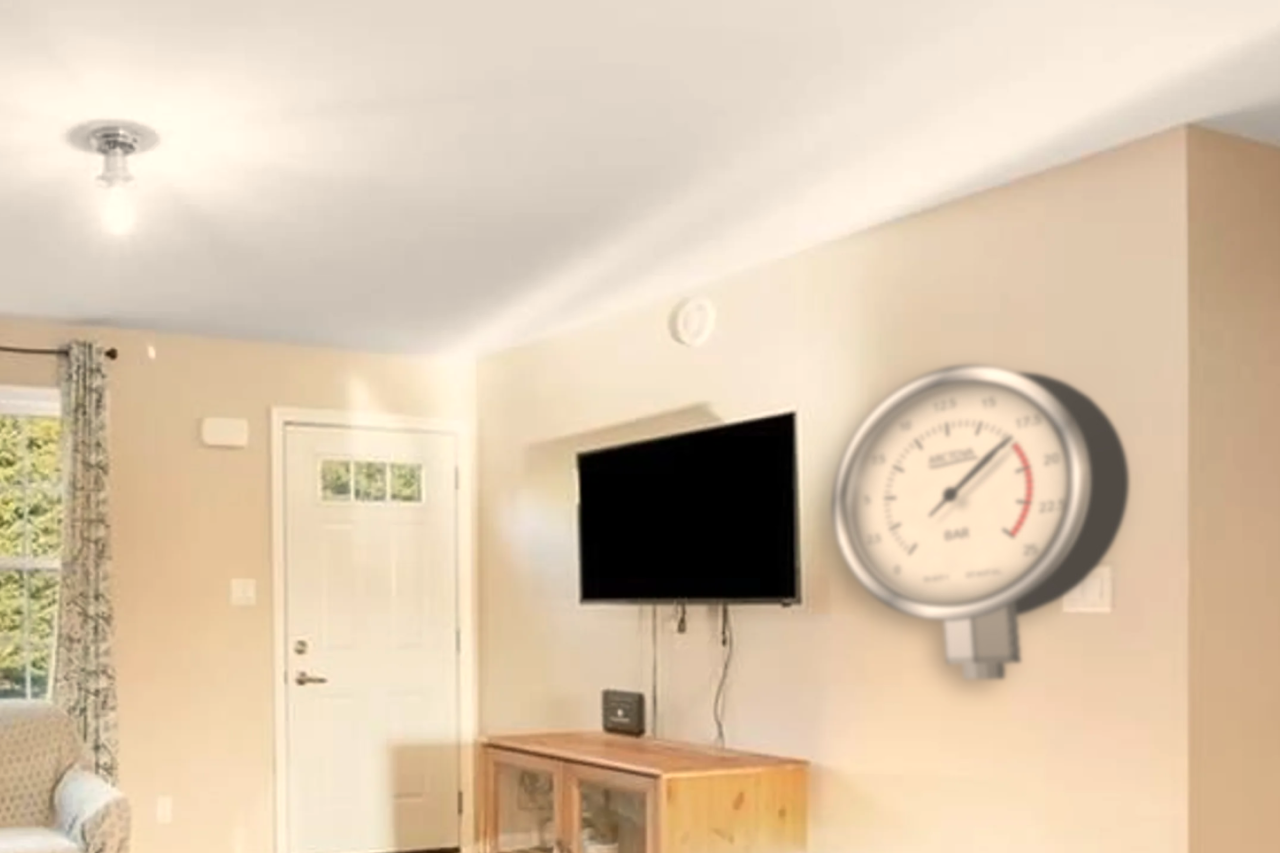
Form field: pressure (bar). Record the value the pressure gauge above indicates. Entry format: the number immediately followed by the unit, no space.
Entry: 17.5bar
